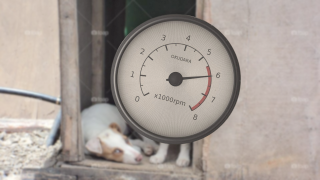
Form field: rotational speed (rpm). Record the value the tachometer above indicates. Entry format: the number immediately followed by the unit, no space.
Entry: 6000rpm
